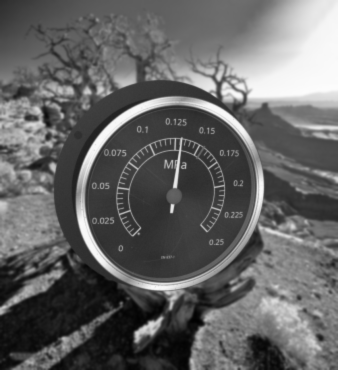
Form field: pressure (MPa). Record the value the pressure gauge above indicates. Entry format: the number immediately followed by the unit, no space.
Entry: 0.13MPa
